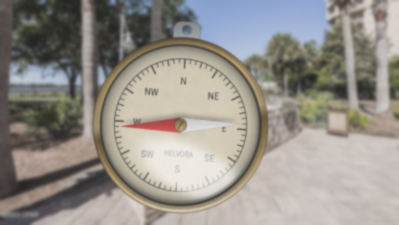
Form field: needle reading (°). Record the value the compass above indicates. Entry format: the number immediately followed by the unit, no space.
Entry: 265°
